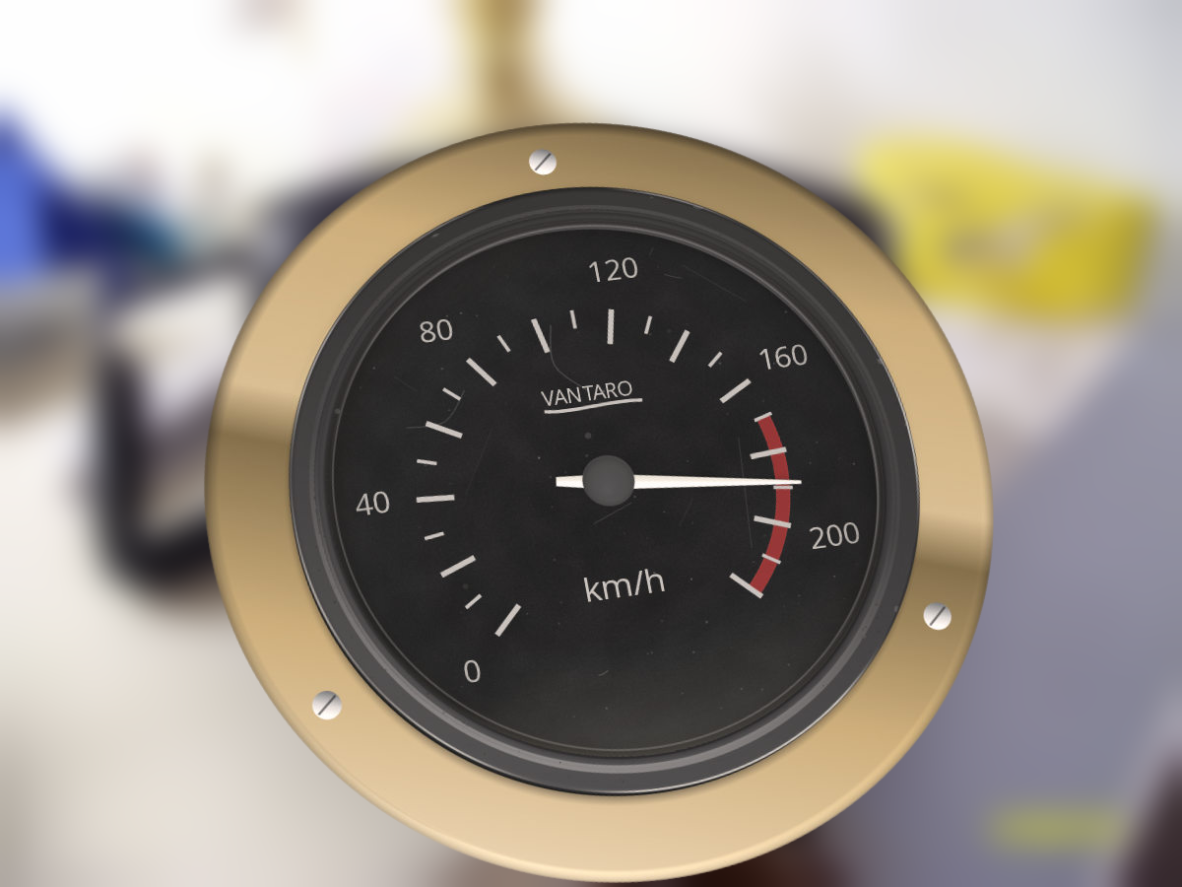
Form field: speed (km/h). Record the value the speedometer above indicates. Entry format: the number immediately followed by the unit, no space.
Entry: 190km/h
